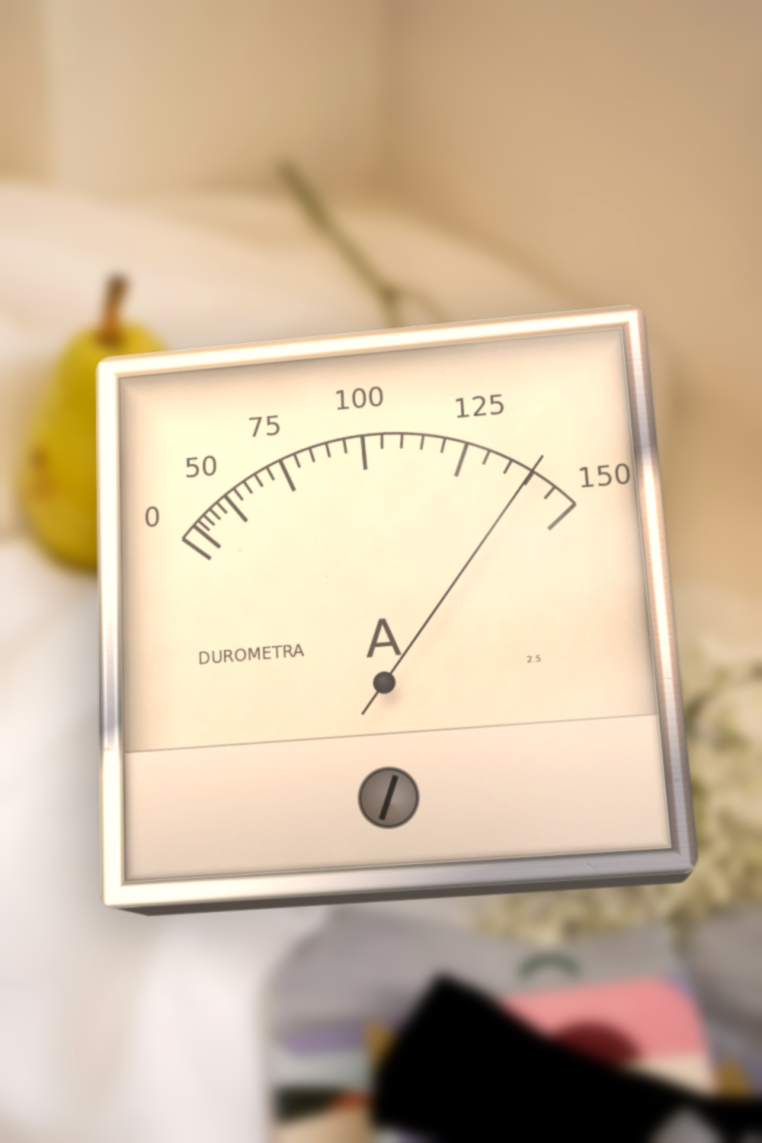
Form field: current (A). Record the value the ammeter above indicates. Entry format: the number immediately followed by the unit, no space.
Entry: 140A
